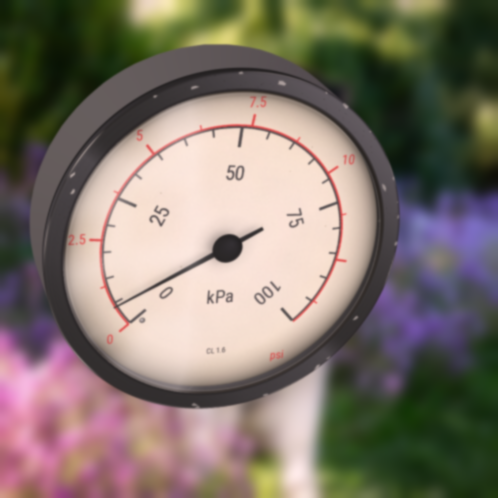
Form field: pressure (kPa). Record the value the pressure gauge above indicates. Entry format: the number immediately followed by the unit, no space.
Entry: 5kPa
